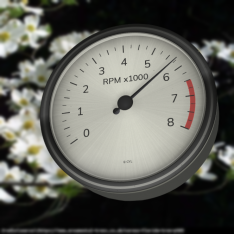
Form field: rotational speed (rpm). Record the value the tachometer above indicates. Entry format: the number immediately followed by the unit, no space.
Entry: 5750rpm
